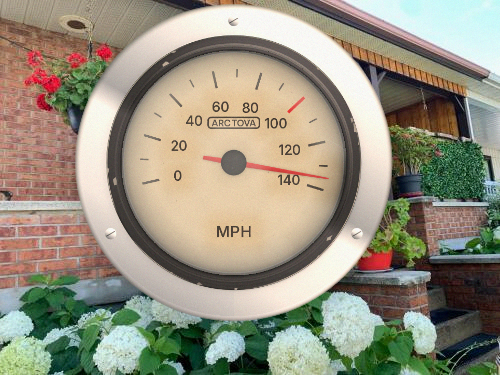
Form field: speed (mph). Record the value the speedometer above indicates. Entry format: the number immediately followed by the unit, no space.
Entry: 135mph
